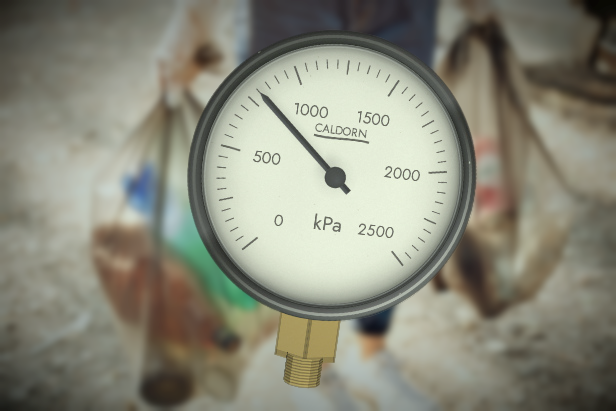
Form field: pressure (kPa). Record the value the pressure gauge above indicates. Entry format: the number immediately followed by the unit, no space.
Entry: 800kPa
